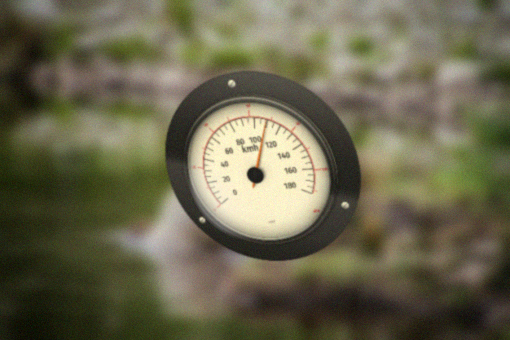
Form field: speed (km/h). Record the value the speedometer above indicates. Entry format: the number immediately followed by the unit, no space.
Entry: 110km/h
